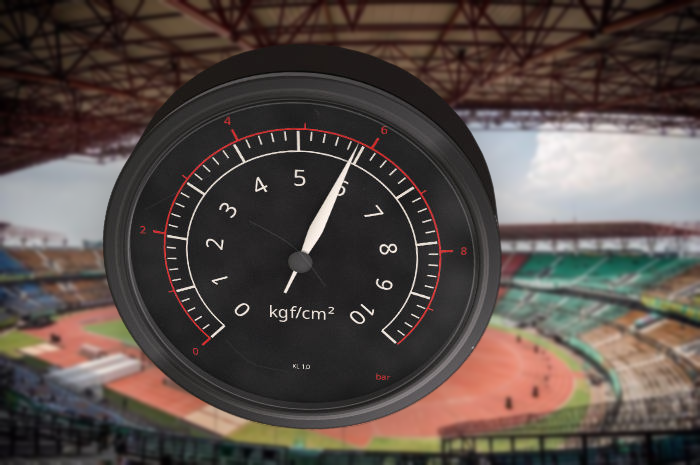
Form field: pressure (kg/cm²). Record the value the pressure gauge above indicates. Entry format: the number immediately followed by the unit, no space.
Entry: 5.9kg/cm²
